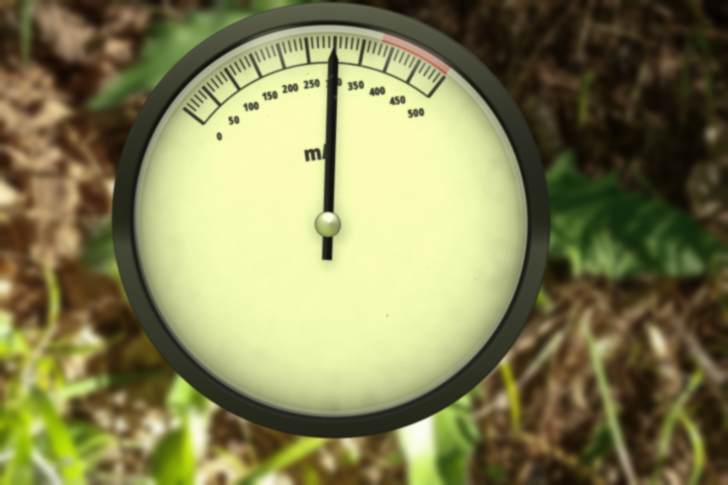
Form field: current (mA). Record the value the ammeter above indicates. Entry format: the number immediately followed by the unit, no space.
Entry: 300mA
